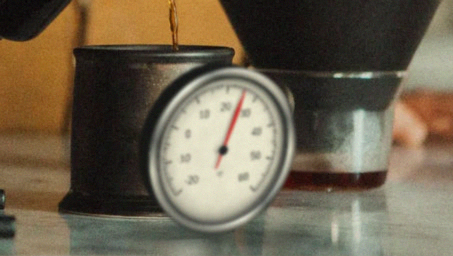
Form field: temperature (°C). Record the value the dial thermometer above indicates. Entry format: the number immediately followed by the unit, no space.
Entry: 25°C
